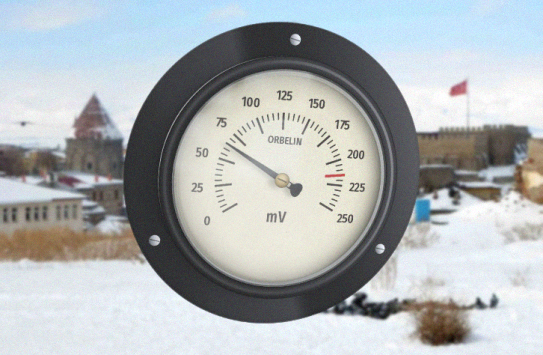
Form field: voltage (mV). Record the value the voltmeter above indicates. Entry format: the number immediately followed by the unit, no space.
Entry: 65mV
